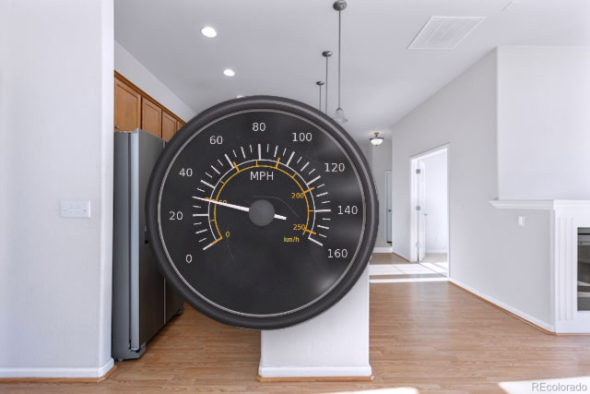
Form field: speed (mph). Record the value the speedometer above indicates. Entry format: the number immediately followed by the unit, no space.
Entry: 30mph
